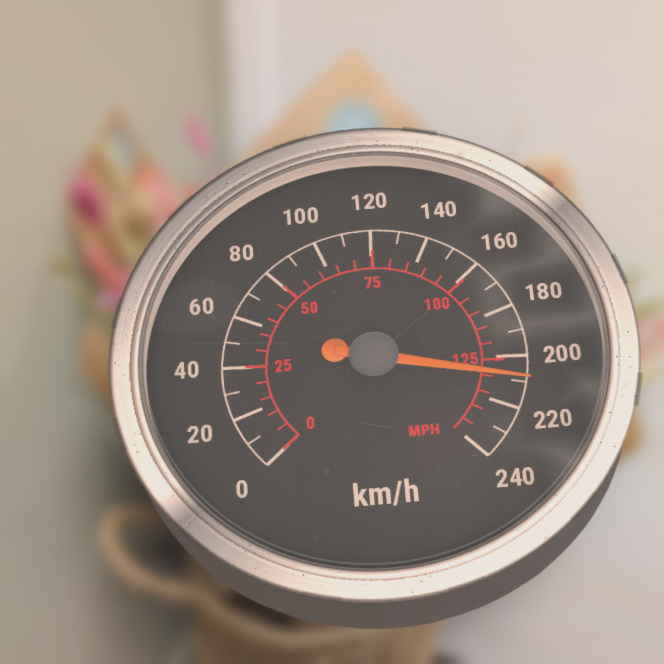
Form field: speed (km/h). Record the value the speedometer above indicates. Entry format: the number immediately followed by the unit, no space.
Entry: 210km/h
